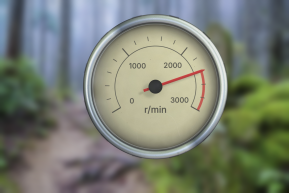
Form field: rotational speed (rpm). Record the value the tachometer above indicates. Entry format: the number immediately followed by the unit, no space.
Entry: 2400rpm
